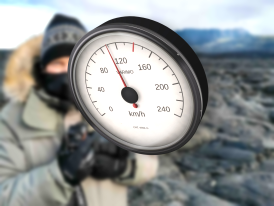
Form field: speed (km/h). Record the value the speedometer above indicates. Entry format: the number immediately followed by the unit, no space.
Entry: 110km/h
